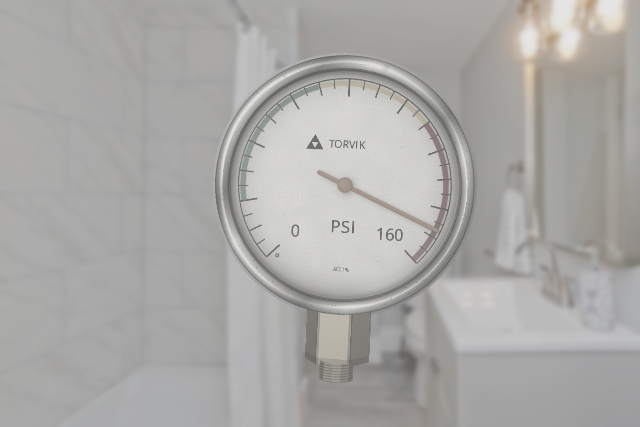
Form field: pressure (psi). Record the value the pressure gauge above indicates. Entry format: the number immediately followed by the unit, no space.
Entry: 147.5psi
